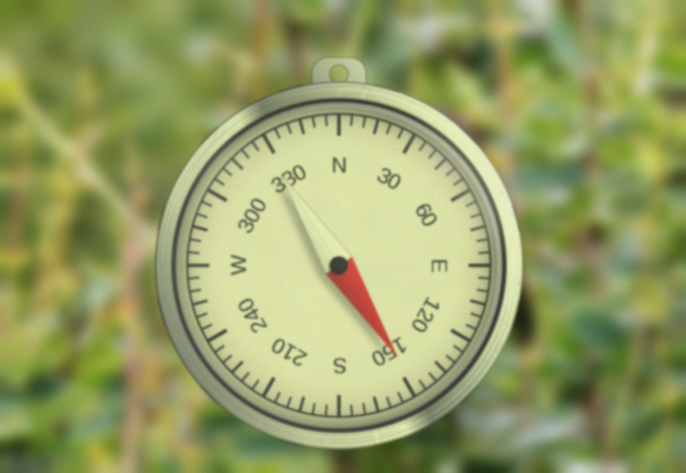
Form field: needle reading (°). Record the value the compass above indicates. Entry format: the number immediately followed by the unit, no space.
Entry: 147.5°
